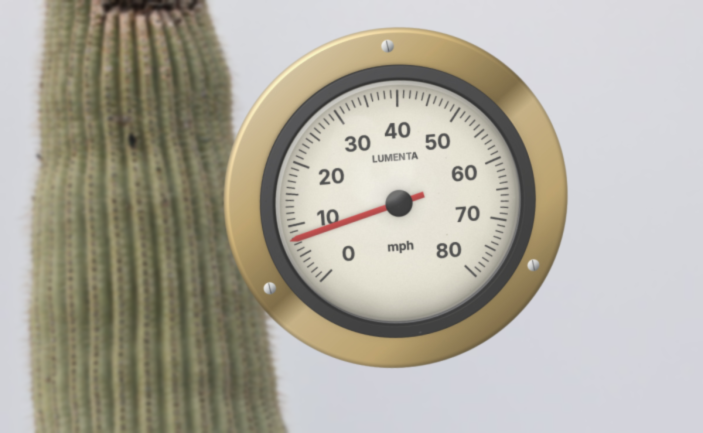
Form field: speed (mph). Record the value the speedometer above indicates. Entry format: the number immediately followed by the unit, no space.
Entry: 8mph
